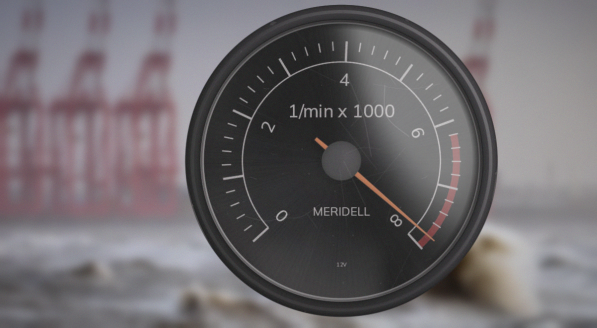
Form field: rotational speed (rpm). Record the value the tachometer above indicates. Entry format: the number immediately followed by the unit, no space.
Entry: 7800rpm
